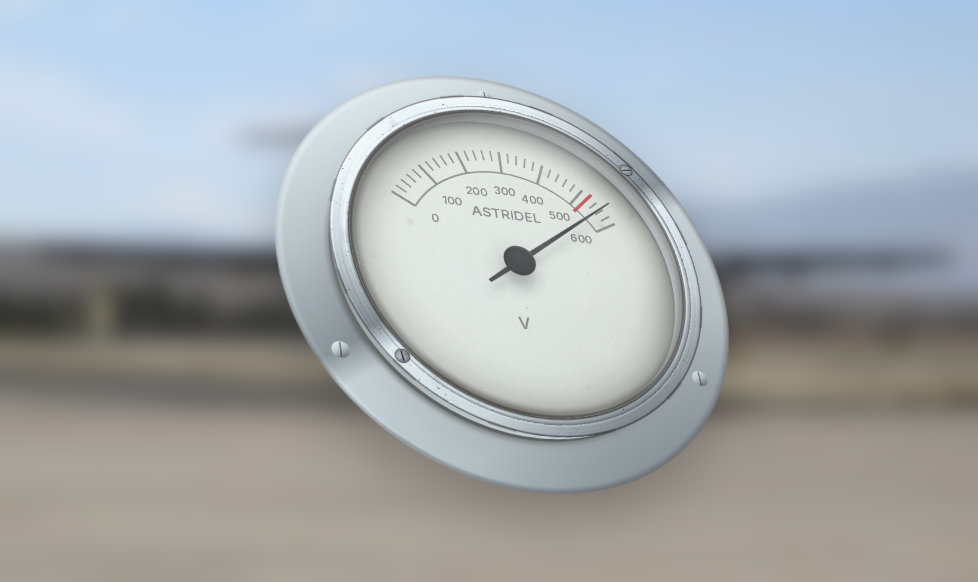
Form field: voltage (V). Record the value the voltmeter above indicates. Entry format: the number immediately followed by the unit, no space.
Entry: 560V
